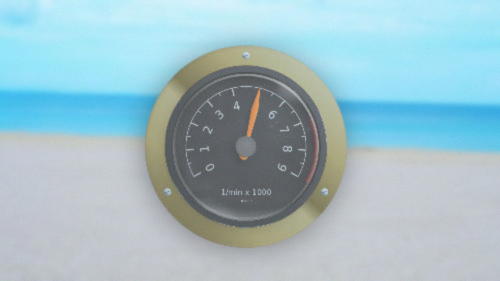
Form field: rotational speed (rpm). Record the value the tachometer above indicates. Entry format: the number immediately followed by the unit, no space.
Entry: 5000rpm
